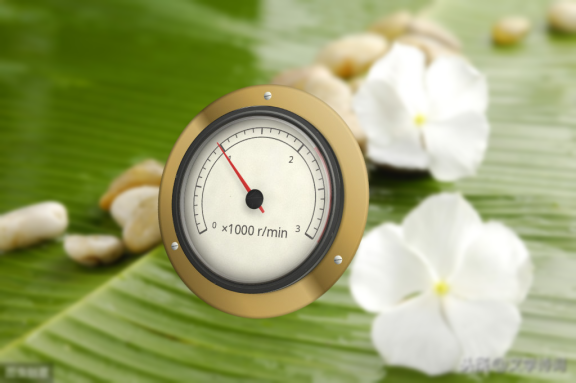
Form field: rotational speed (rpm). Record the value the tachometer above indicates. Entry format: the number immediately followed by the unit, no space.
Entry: 1000rpm
